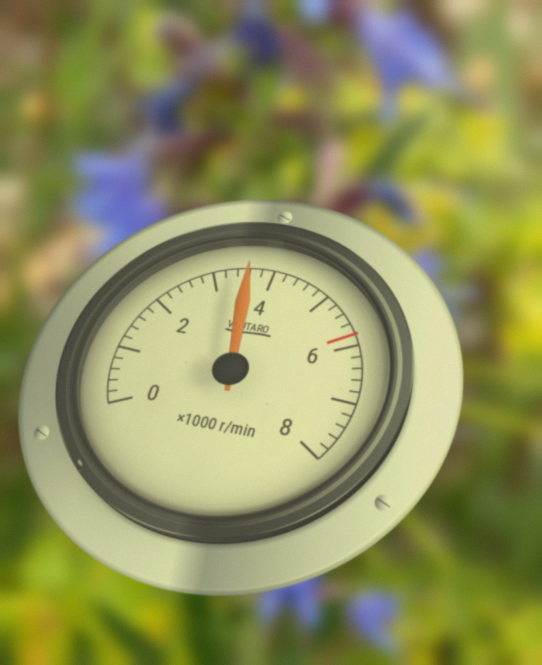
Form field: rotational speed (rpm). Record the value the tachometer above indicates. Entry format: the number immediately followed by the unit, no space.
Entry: 3600rpm
